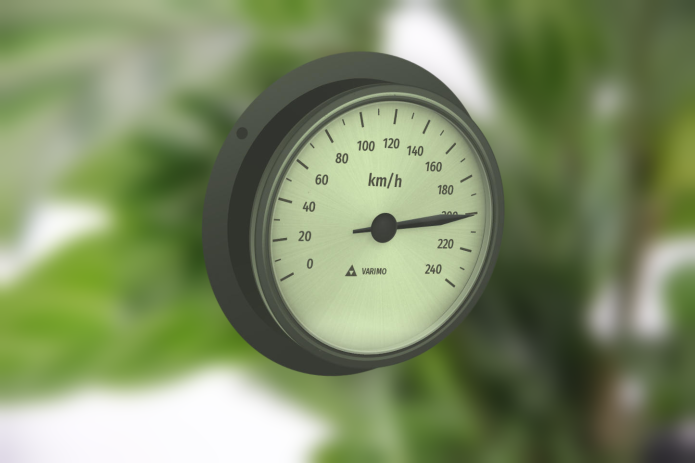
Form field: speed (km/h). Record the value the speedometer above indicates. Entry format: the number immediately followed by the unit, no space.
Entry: 200km/h
